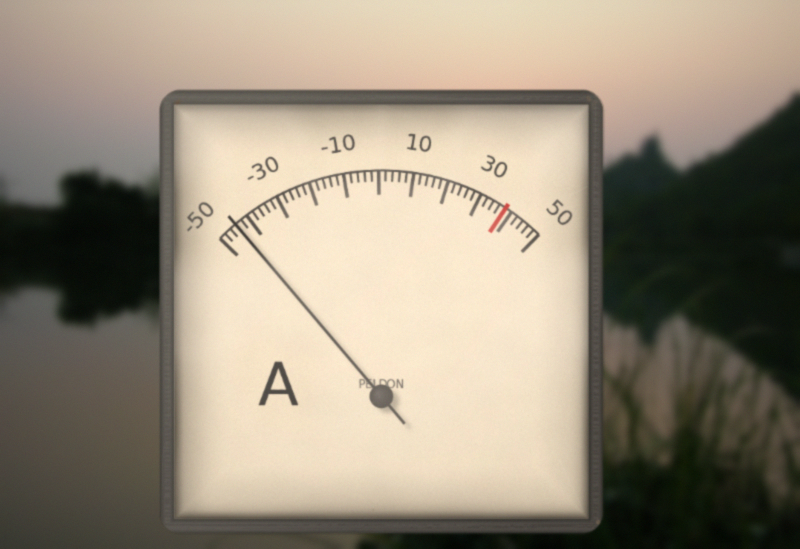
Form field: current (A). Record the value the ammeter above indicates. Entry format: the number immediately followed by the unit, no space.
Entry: -44A
